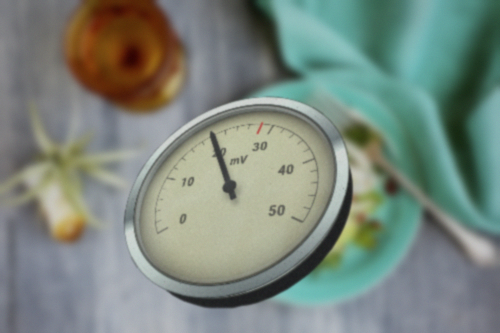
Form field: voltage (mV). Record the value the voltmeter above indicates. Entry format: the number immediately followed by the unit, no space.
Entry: 20mV
